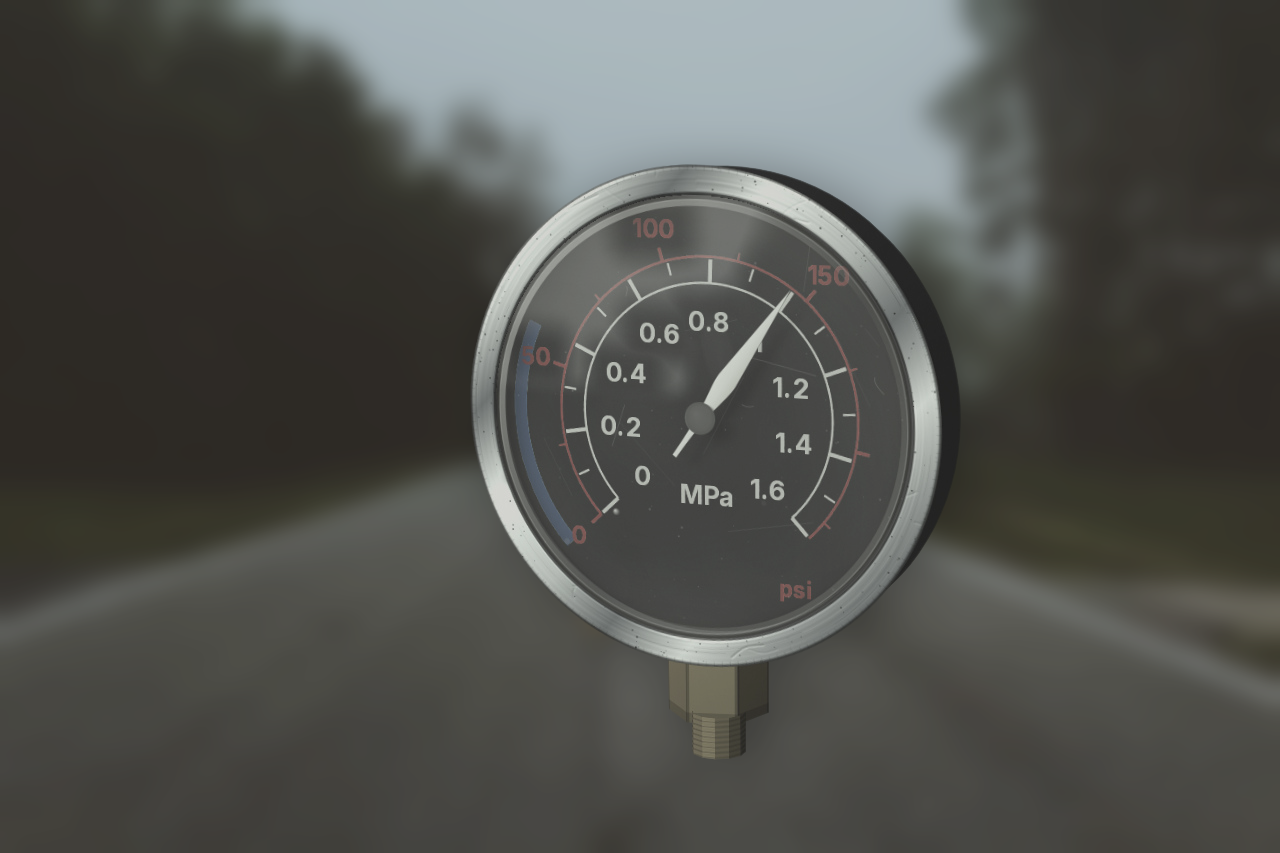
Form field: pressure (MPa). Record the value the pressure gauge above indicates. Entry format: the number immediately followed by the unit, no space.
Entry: 1MPa
